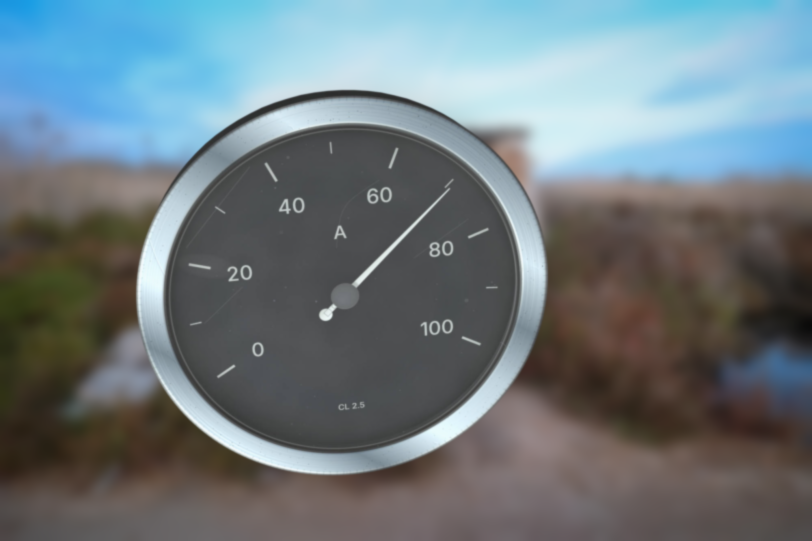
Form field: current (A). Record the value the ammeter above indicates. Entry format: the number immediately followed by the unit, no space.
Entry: 70A
